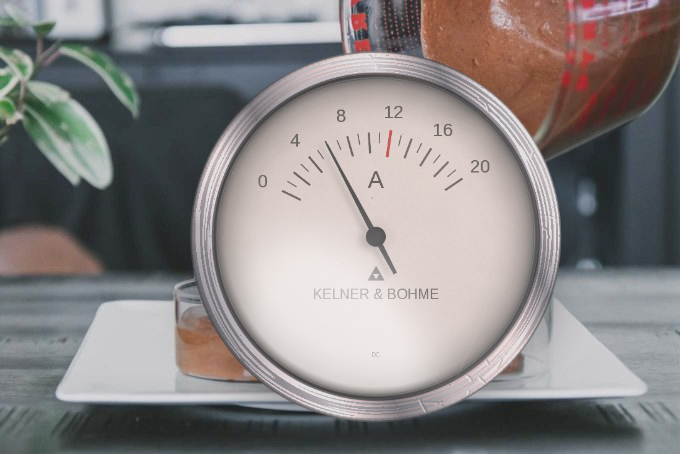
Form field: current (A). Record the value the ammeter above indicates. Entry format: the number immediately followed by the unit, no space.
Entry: 6A
